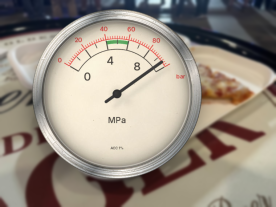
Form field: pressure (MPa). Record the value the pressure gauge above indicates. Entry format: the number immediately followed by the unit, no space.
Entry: 9.5MPa
